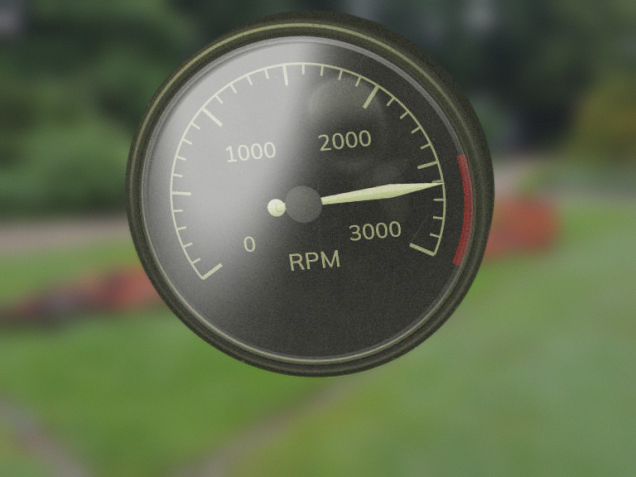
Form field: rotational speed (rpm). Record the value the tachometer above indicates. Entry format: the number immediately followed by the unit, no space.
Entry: 2600rpm
